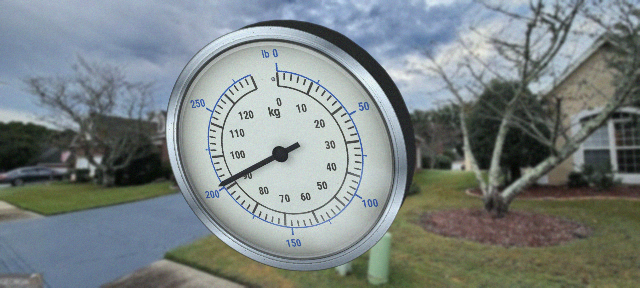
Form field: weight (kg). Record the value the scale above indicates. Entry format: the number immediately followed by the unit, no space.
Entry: 92kg
